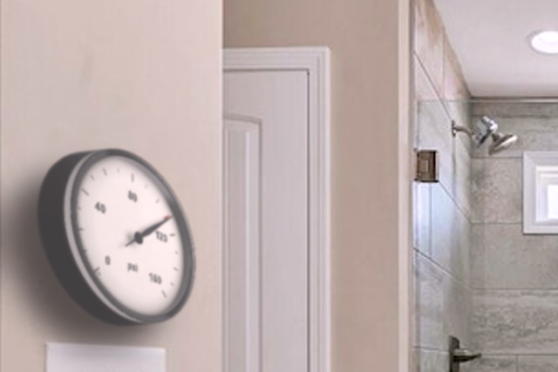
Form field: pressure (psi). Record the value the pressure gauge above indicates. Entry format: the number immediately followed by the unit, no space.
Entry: 110psi
